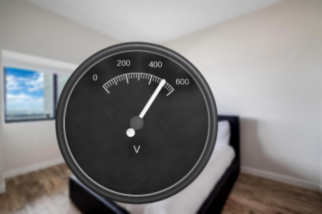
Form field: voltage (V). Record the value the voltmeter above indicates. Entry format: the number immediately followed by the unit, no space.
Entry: 500V
